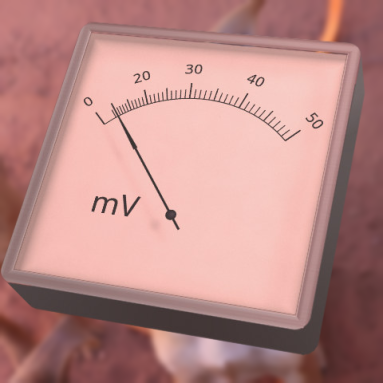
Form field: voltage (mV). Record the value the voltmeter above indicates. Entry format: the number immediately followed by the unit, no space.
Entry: 10mV
